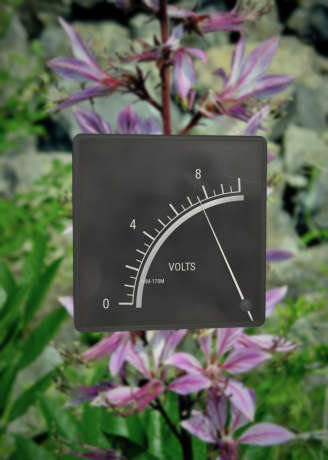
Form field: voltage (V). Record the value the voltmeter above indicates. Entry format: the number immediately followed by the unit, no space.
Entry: 7.5V
